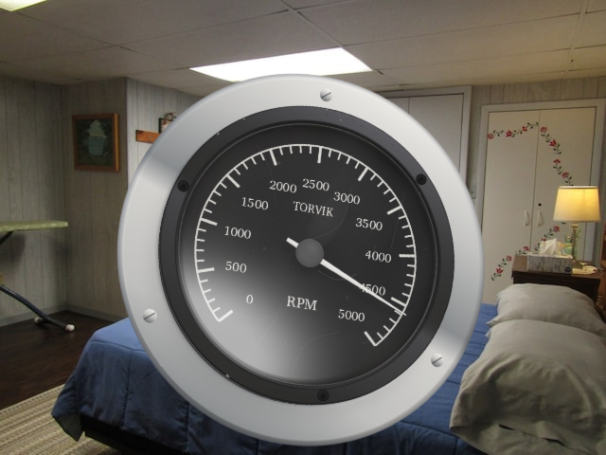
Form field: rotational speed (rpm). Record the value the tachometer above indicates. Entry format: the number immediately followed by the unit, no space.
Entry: 4600rpm
